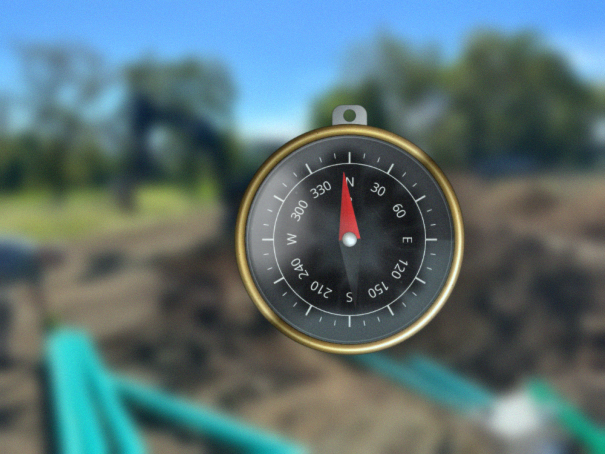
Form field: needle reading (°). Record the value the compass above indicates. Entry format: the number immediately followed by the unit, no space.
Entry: 355°
